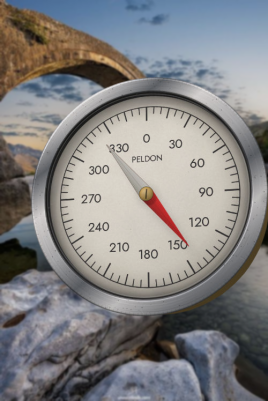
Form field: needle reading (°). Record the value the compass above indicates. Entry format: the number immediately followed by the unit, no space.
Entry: 142.5°
